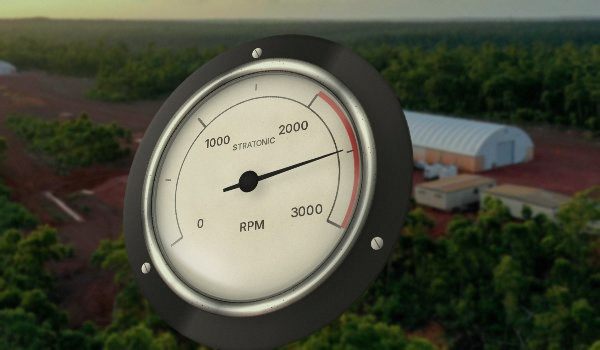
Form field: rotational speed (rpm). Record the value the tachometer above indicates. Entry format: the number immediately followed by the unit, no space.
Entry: 2500rpm
